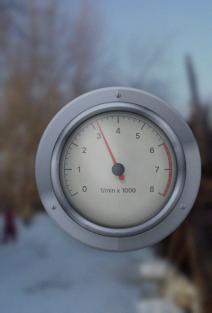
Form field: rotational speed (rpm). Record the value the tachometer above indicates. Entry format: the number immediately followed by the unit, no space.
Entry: 3200rpm
